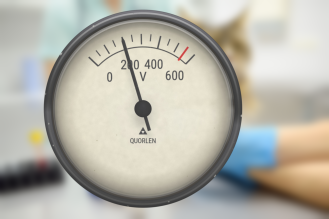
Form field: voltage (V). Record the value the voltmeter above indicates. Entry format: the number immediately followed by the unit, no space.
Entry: 200V
